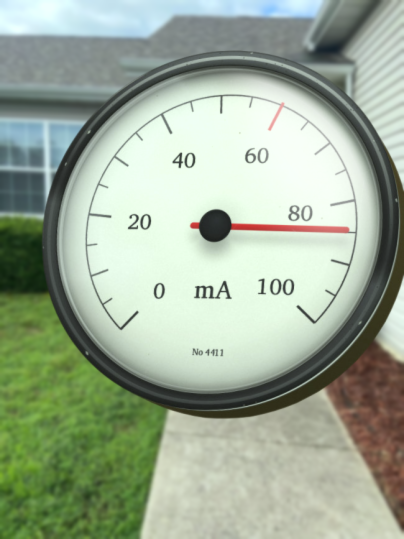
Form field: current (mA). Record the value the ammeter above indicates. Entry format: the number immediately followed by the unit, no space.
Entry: 85mA
